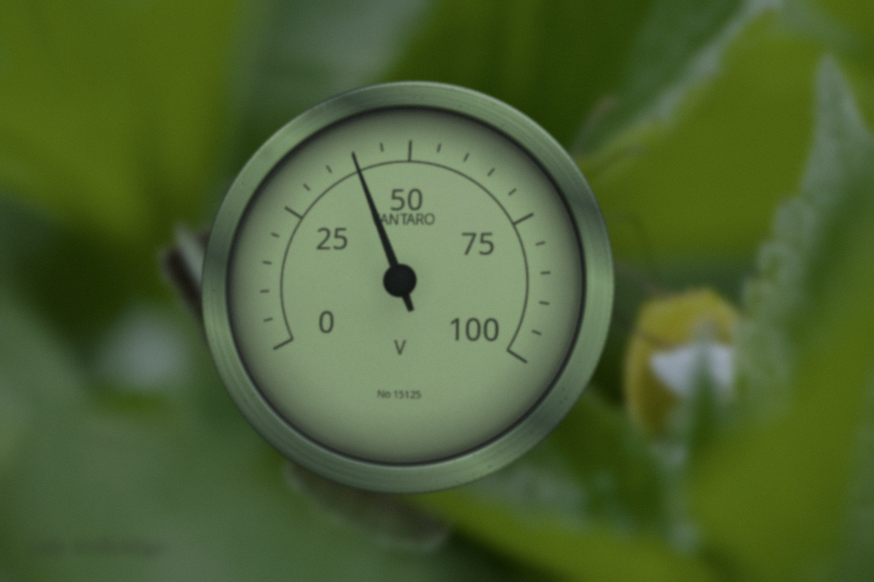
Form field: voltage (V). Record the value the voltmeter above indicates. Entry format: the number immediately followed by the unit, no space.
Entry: 40V
